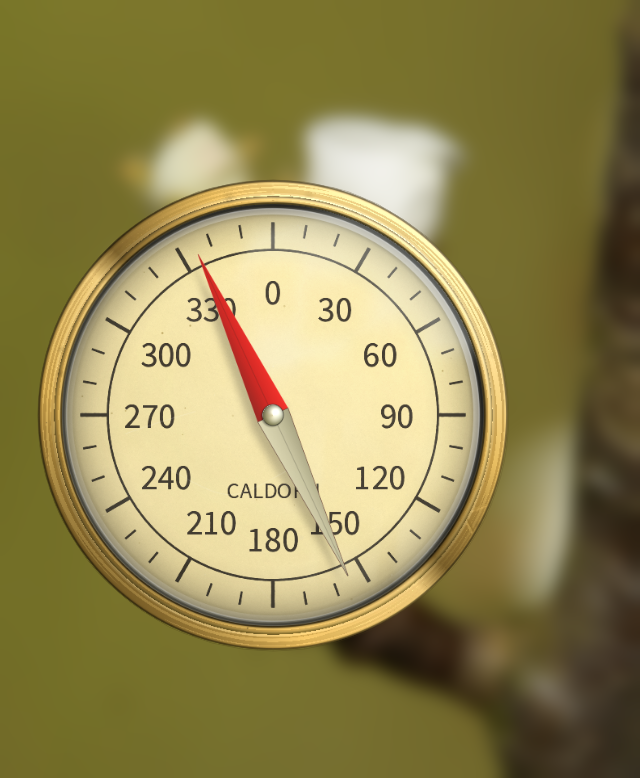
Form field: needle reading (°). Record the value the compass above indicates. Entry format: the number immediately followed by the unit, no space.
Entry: 335°
